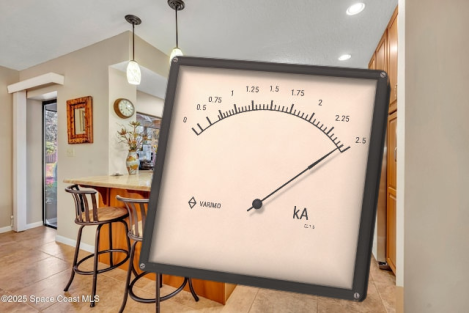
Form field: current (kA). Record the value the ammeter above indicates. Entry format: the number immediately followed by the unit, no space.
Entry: 2.45kA
